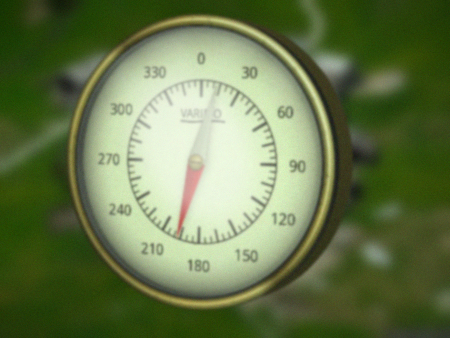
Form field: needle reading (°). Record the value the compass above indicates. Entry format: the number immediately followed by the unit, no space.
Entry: 195°
